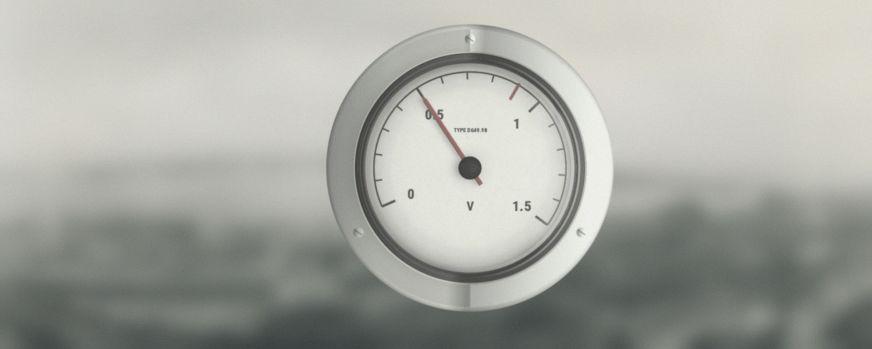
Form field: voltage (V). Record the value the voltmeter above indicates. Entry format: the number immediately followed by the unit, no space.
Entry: 0.5V
